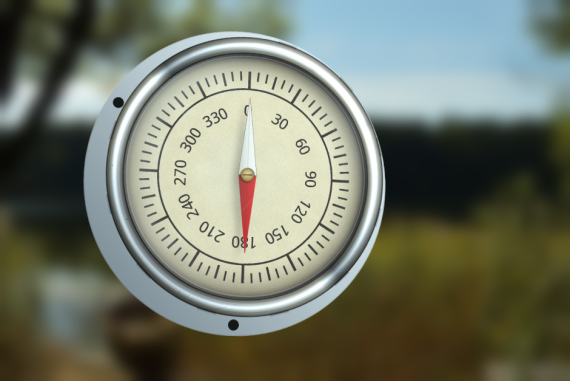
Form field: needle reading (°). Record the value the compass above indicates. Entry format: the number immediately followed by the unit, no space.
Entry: 180°
